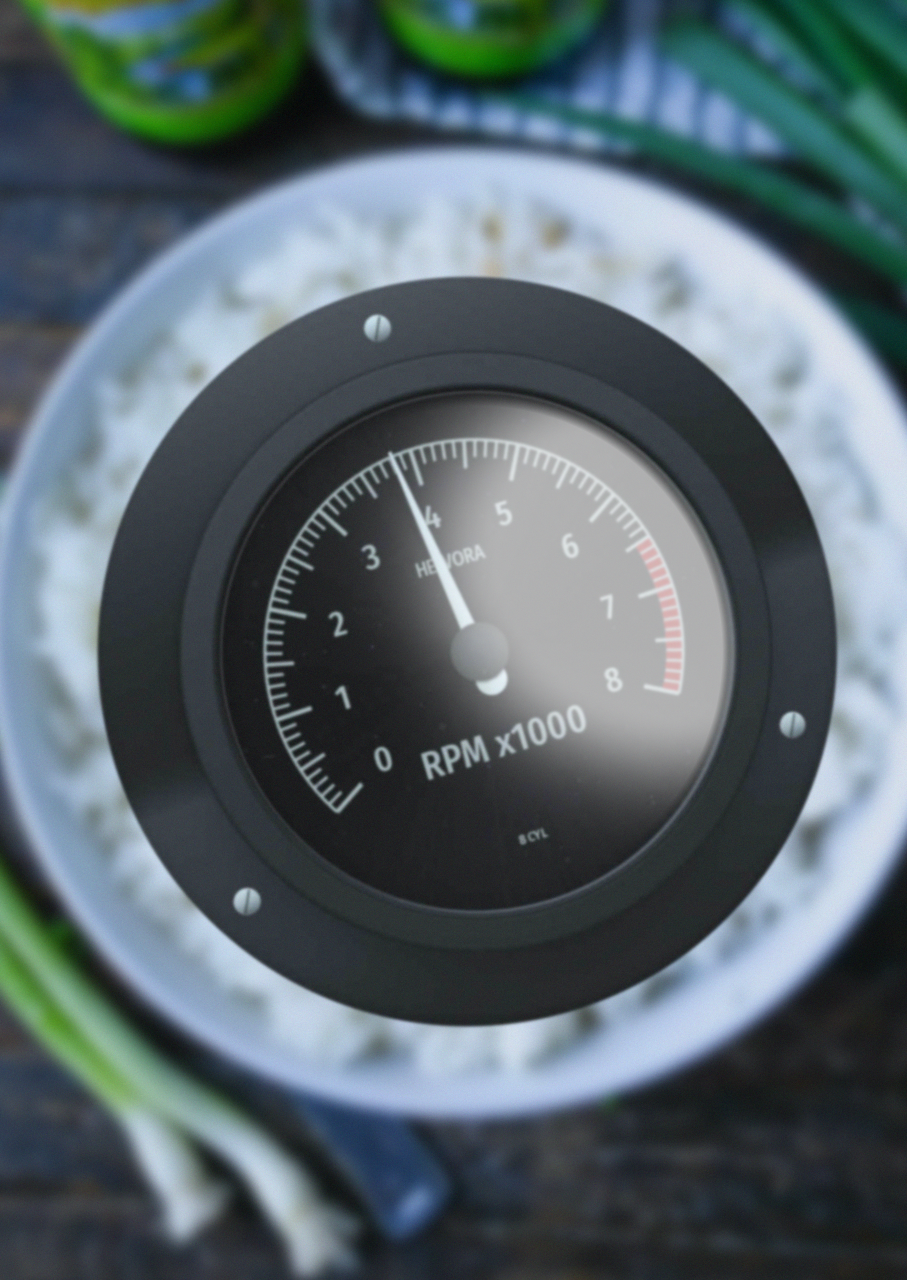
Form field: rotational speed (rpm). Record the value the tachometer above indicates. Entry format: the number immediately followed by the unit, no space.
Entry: 3800rpm
